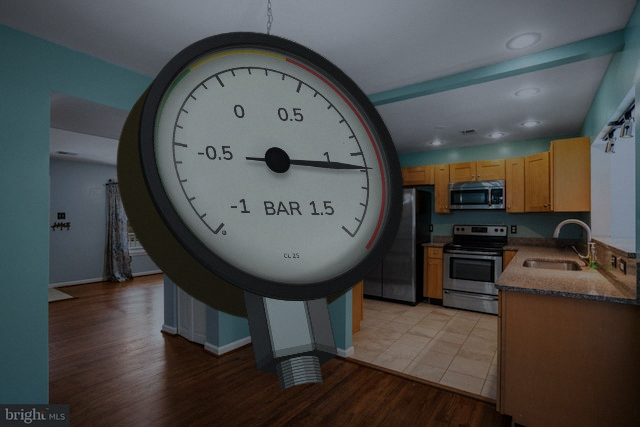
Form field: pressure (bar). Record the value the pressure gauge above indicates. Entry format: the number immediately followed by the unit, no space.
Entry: 1.1bar
